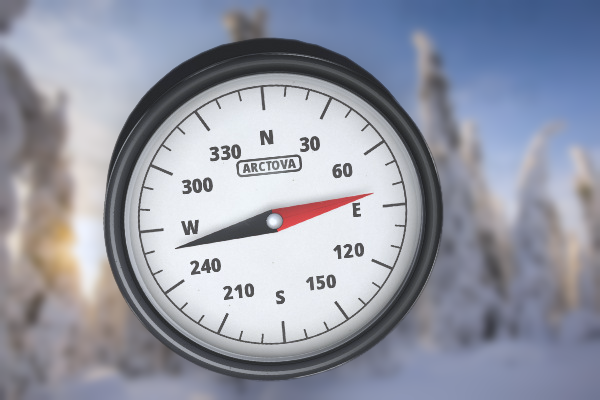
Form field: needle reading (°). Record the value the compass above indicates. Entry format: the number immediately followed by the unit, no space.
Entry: 80°
